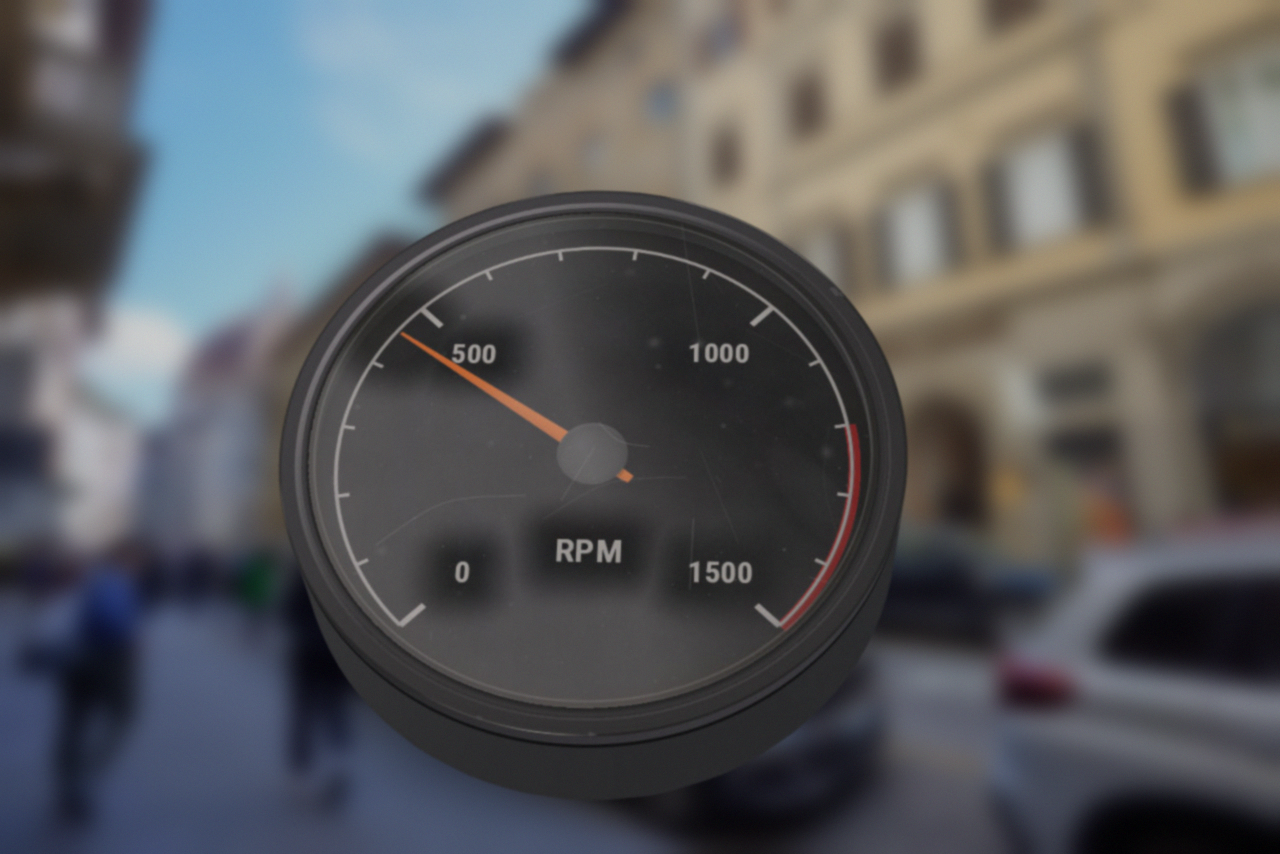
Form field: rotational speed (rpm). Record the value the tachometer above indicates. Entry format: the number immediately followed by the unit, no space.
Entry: 450rpm
